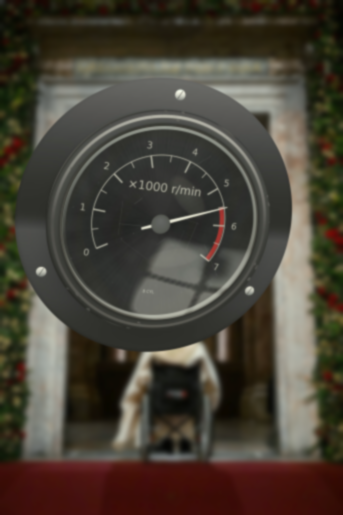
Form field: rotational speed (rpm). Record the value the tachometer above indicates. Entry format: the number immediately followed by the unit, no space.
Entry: 5500rpm
